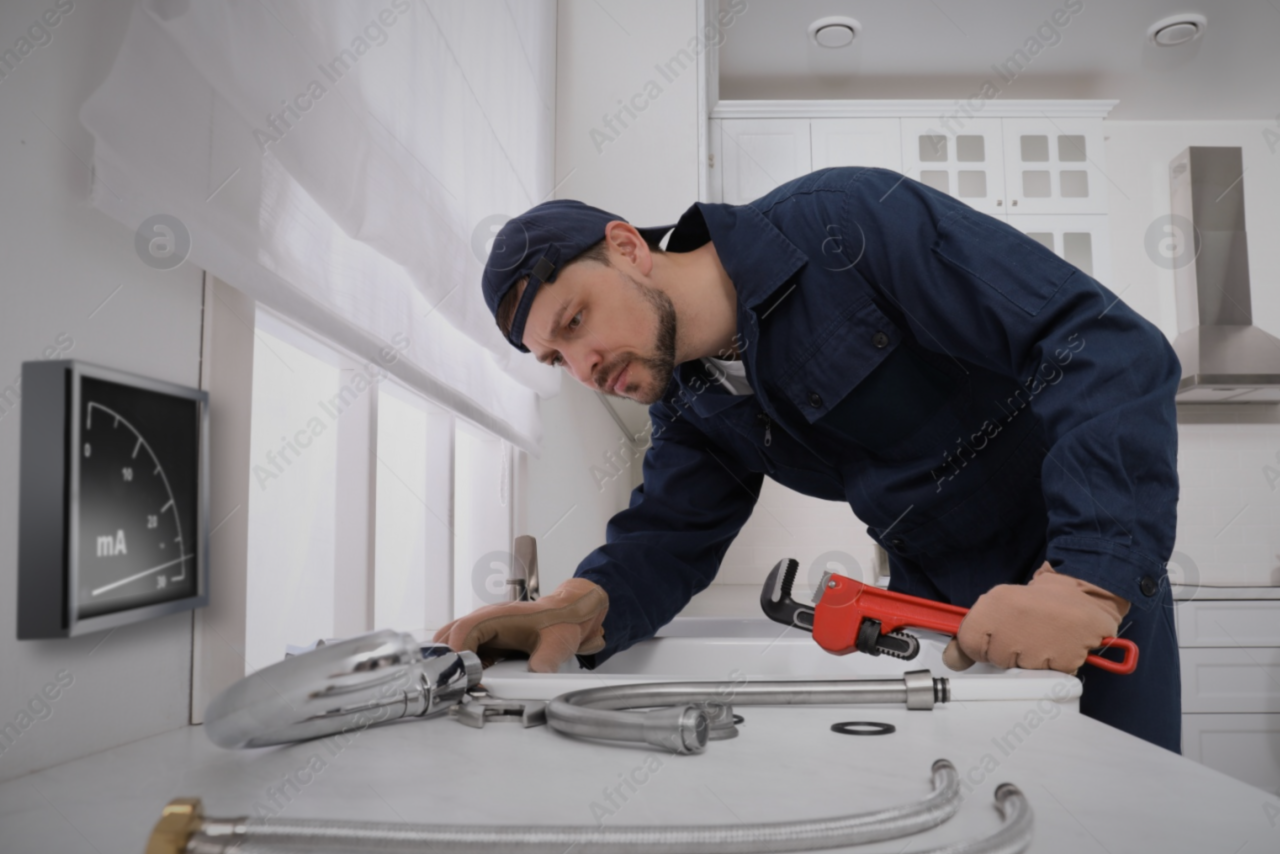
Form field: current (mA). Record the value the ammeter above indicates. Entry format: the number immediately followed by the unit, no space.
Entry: 27.5mA
